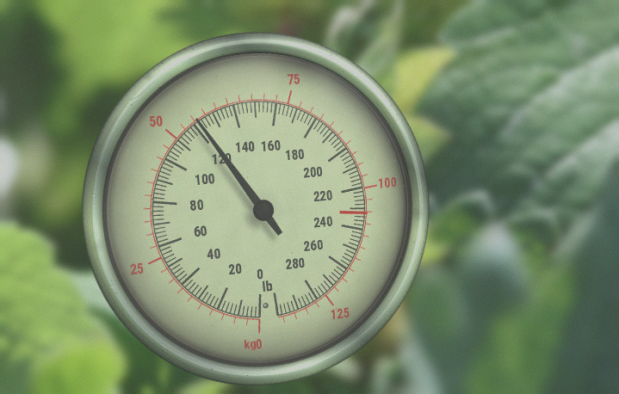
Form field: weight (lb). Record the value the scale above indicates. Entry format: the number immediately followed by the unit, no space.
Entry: 122lb
